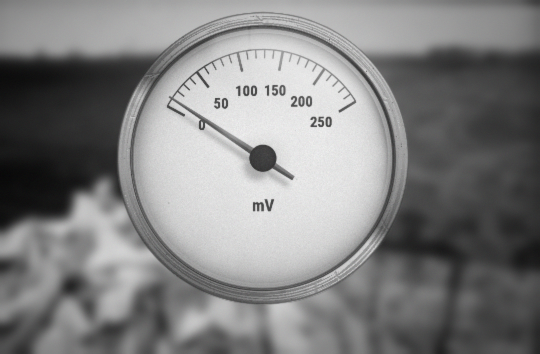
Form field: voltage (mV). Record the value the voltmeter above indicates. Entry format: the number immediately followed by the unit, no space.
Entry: 10mV
